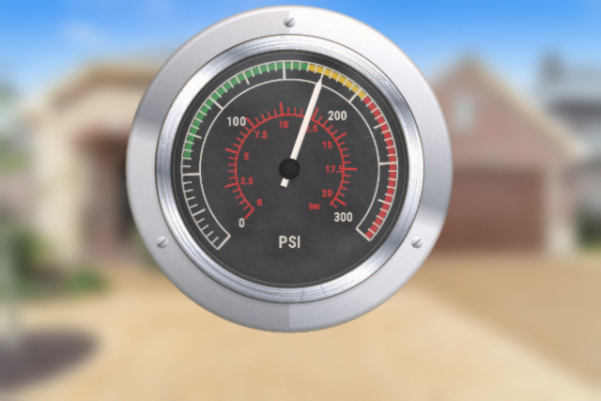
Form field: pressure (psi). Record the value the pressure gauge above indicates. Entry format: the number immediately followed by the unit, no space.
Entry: 175psi
